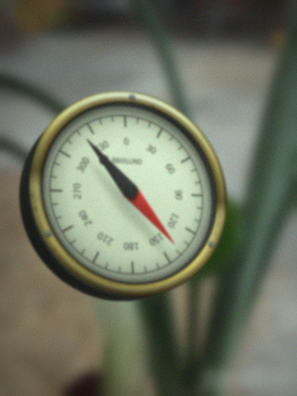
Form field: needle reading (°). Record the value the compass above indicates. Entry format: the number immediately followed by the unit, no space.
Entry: 140°
